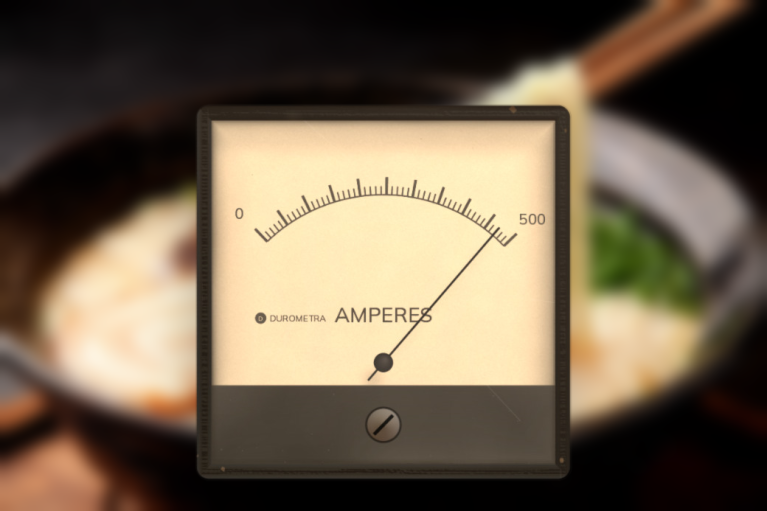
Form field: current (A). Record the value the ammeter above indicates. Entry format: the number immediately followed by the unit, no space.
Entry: 470A
